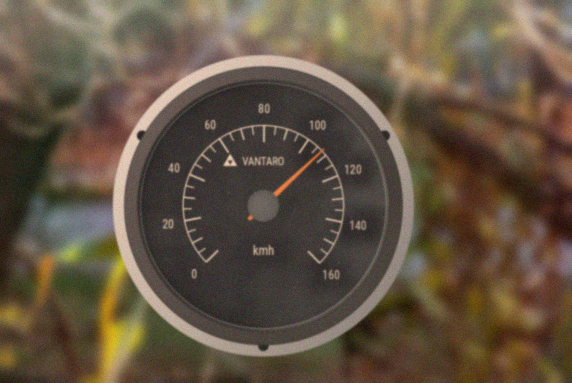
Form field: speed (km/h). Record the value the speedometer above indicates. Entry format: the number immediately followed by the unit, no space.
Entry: 107.5km/h
